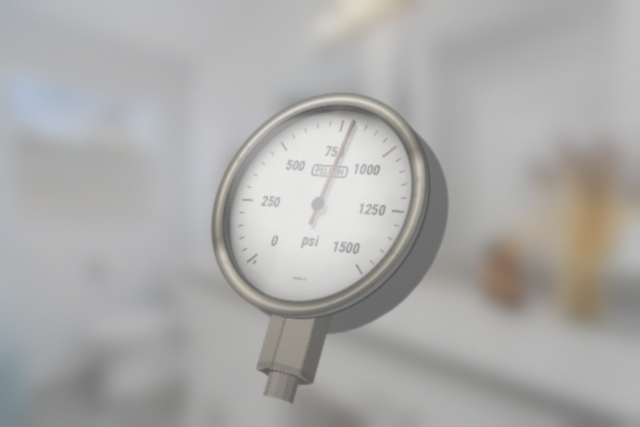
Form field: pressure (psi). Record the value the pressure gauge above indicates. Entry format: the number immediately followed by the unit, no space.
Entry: 800psi
